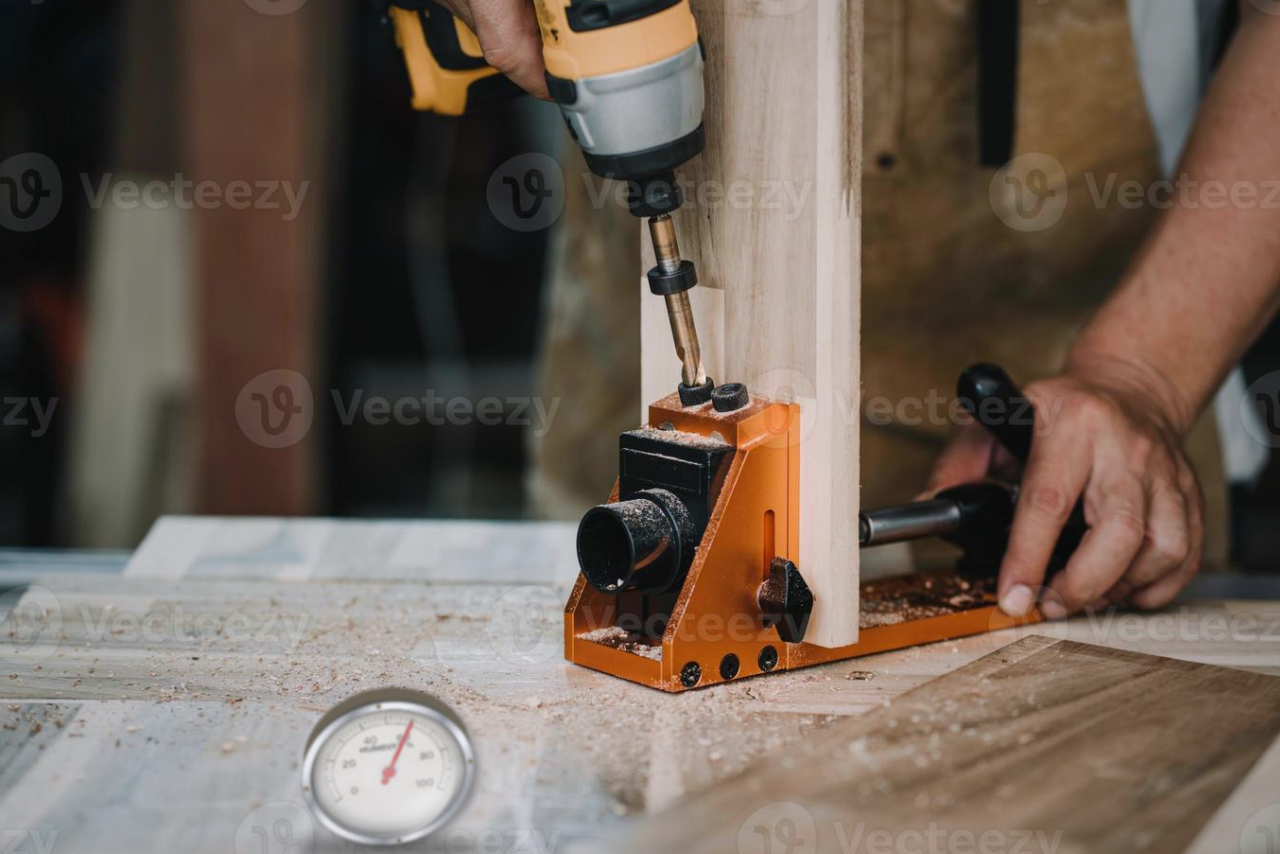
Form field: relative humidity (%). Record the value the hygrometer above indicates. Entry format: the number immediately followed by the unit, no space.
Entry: 60%
